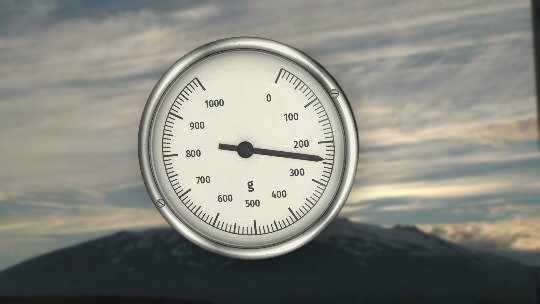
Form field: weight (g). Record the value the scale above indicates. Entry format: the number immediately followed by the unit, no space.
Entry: 240g
